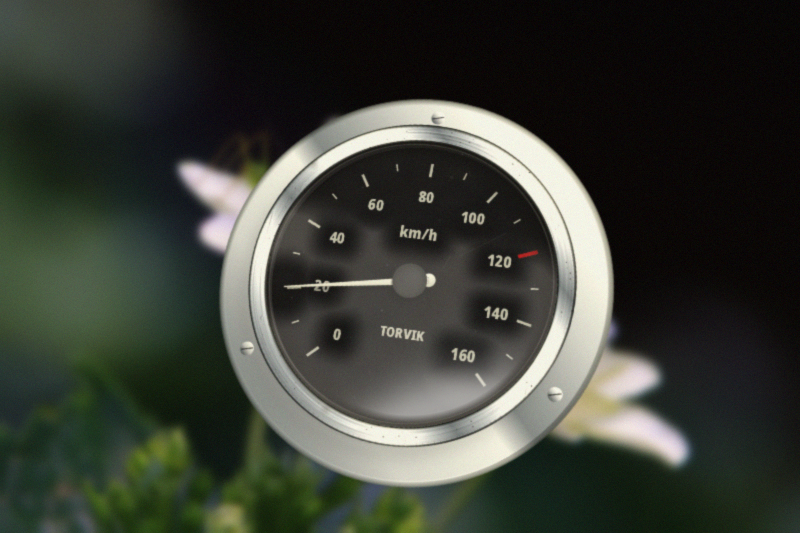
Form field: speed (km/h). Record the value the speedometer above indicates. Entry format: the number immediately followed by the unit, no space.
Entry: 20km/h
